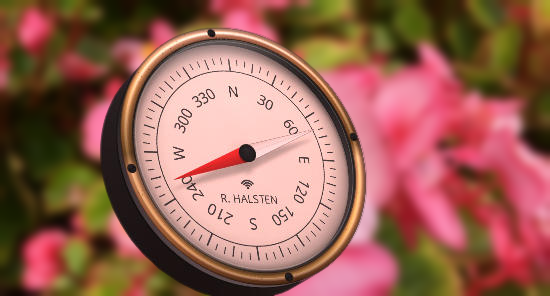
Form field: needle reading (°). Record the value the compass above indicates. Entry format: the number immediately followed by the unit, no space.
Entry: 250°
